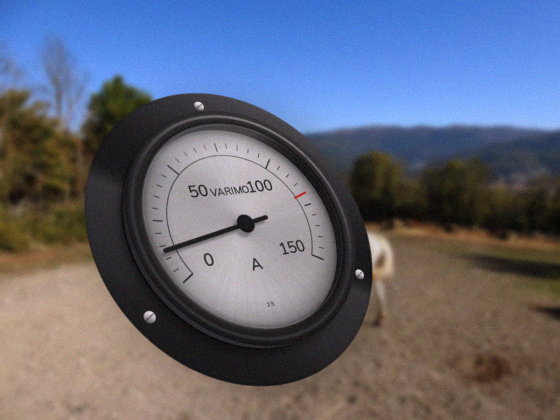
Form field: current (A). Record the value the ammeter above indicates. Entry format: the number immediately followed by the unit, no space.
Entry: 12.5A
